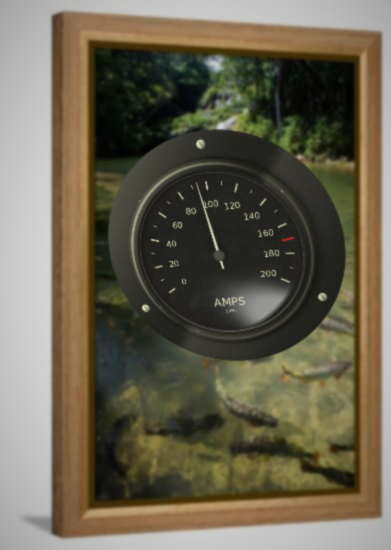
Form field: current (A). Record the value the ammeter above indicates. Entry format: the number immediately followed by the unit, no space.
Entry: 95A
